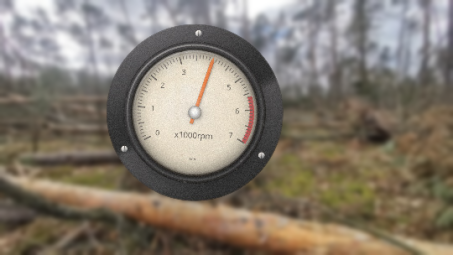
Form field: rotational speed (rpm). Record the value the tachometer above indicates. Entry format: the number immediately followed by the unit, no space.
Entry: 4000rpm
